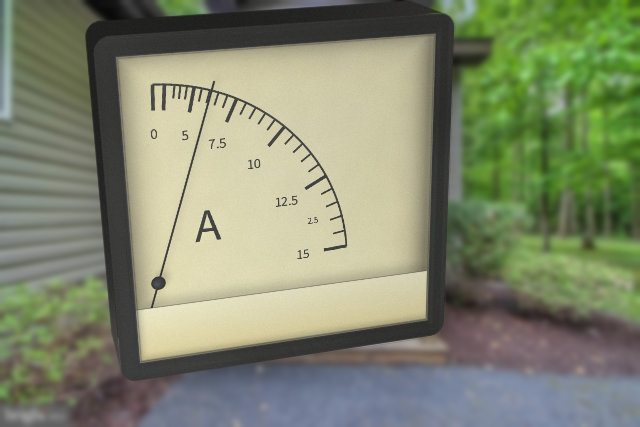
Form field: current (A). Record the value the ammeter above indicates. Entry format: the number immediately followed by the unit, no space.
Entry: 6A
